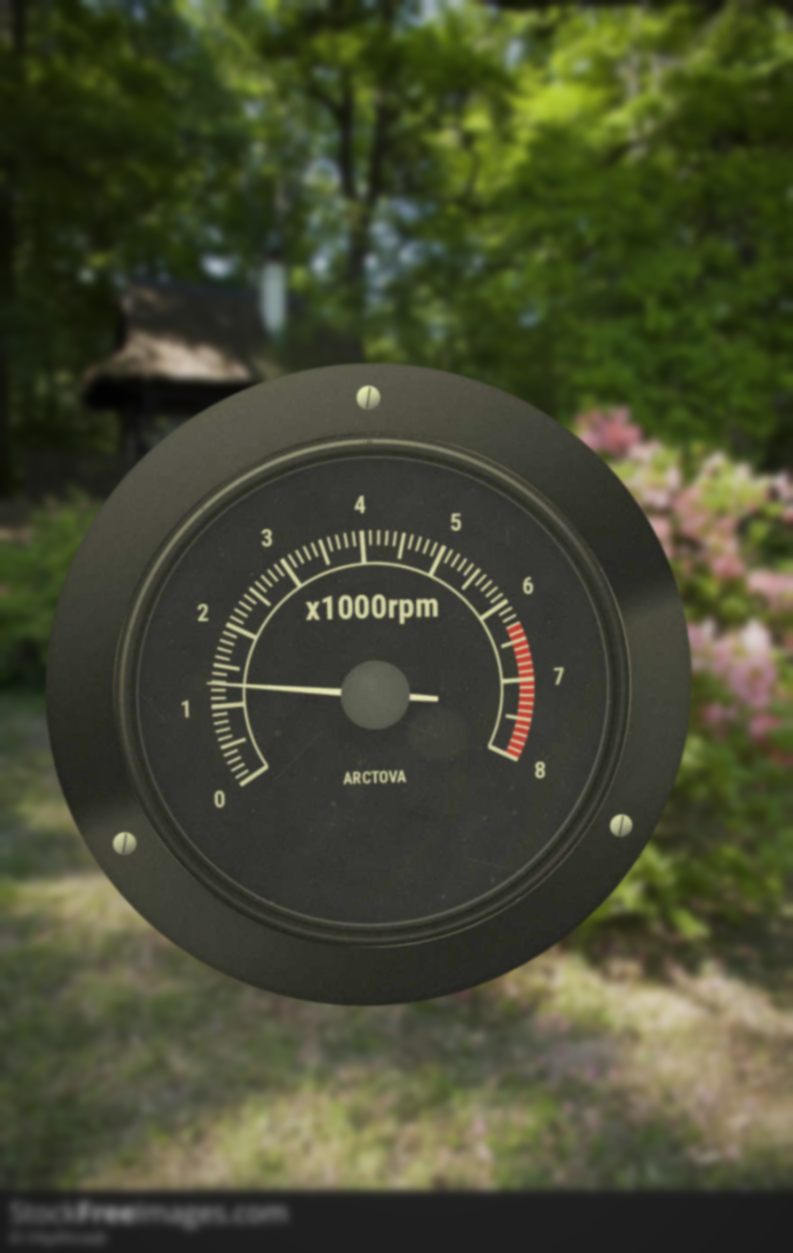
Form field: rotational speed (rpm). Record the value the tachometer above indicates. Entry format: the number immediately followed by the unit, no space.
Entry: 1300rpm
